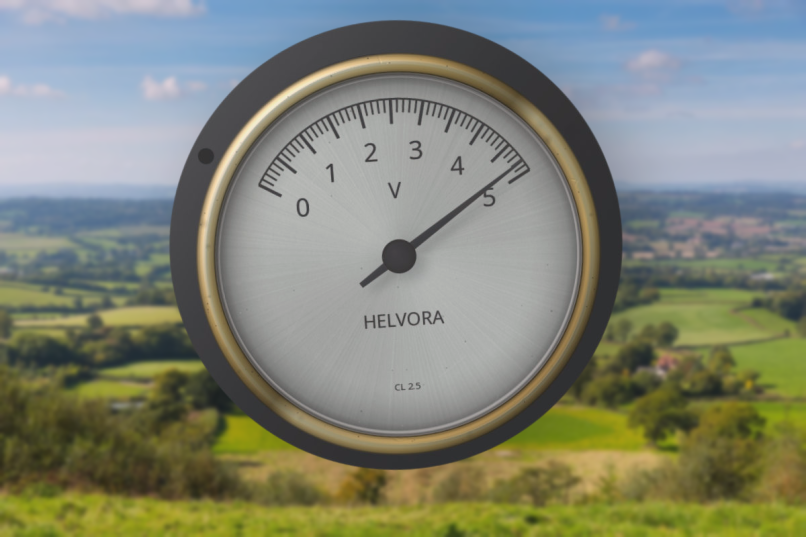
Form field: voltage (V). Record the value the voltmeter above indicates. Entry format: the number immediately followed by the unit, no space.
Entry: 4.8V
